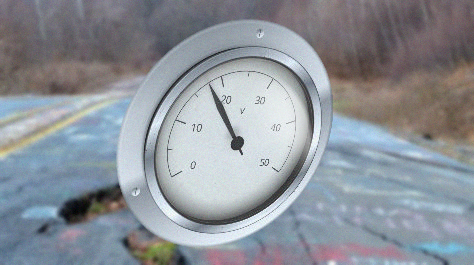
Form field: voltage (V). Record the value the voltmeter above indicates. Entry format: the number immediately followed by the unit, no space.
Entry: 17.5V
